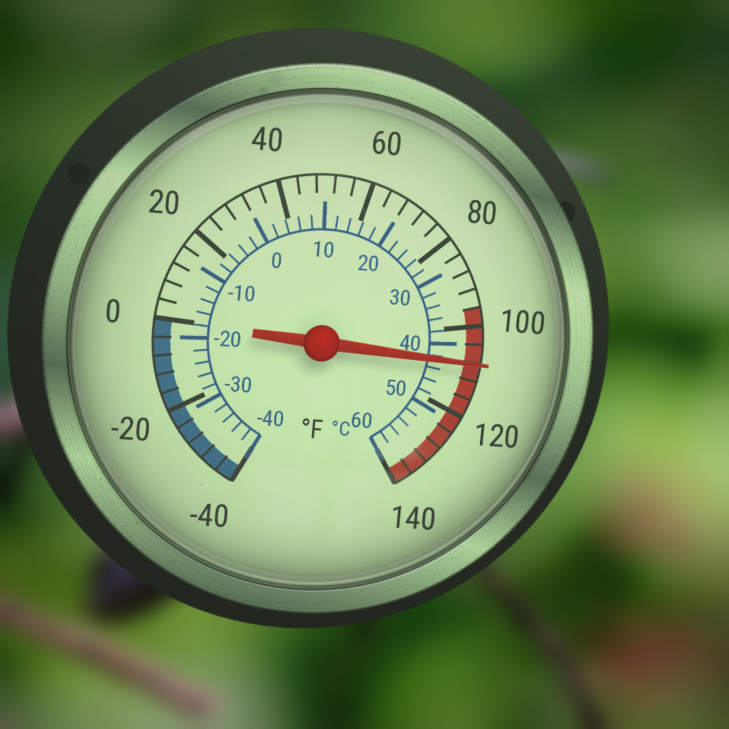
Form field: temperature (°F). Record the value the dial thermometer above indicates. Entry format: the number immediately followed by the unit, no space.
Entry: 108°F
